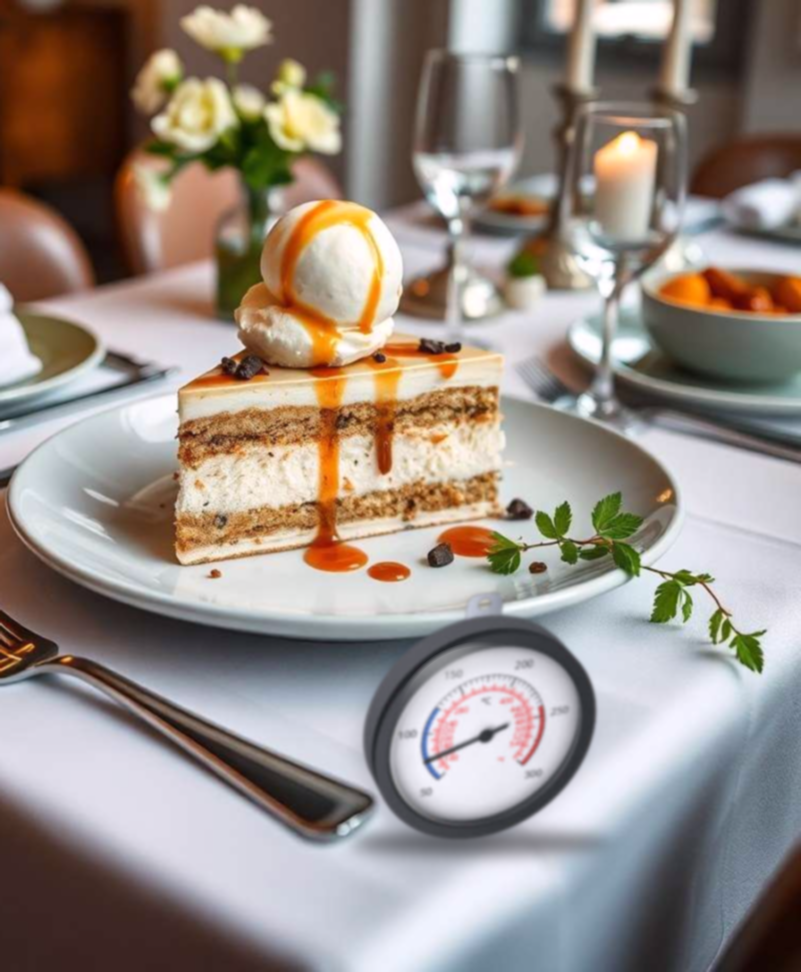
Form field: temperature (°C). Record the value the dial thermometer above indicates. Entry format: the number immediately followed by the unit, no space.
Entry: 75°C
